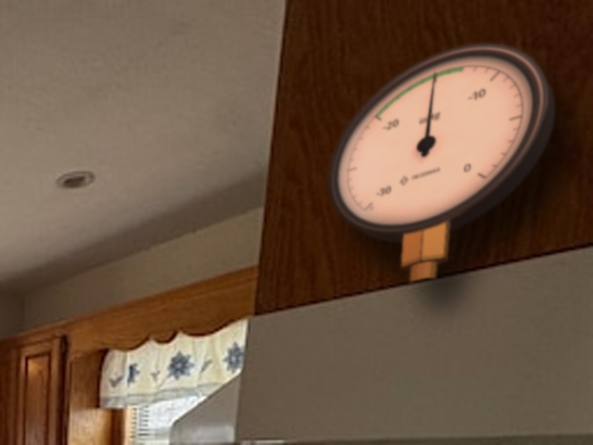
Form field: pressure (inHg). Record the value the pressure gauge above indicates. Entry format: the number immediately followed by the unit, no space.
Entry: -15inHg
